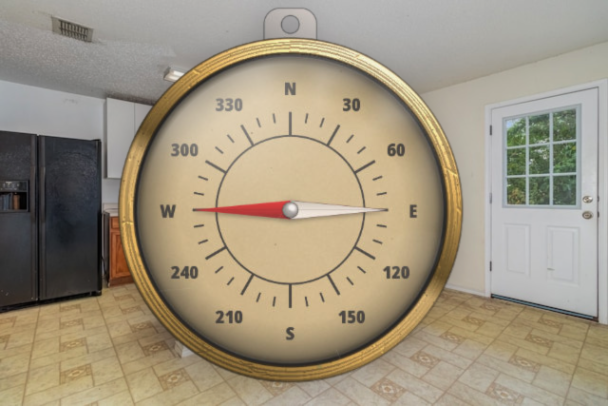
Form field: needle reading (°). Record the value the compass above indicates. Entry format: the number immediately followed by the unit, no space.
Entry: 270°
